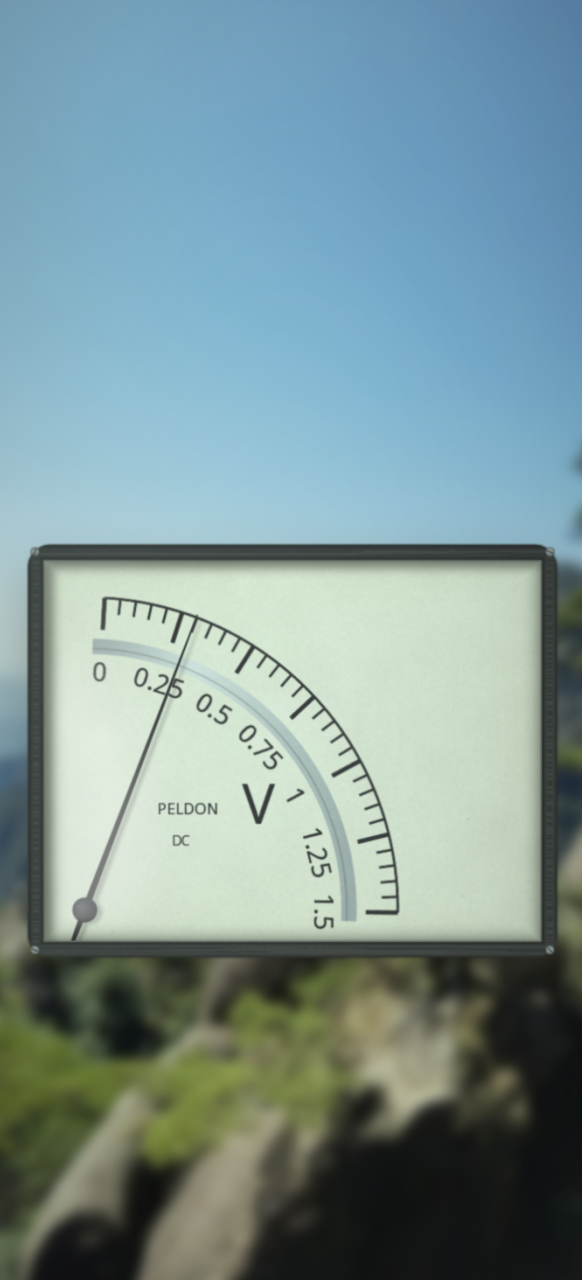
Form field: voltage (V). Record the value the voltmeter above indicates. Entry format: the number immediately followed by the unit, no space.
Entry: 0.3V
